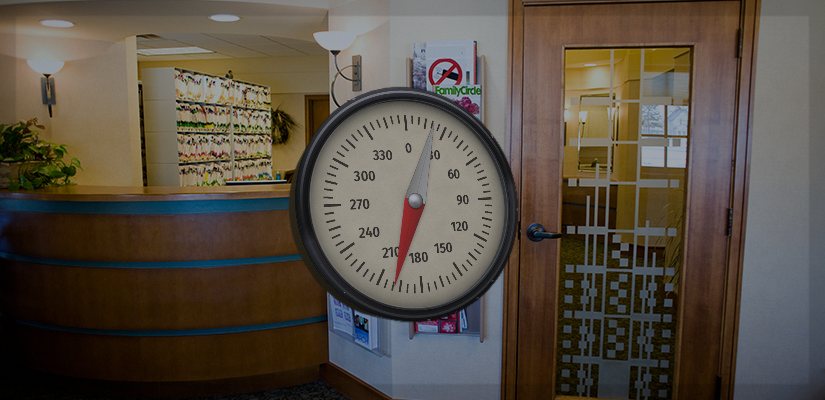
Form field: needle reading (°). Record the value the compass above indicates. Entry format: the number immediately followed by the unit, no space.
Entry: 200°
